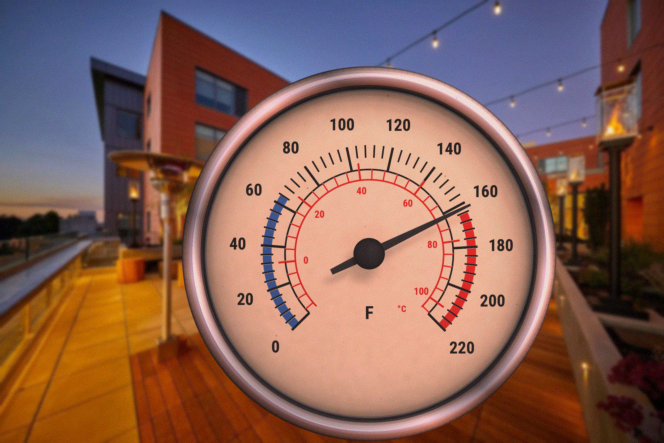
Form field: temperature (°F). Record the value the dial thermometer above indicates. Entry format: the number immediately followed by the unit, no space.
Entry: 162°F
